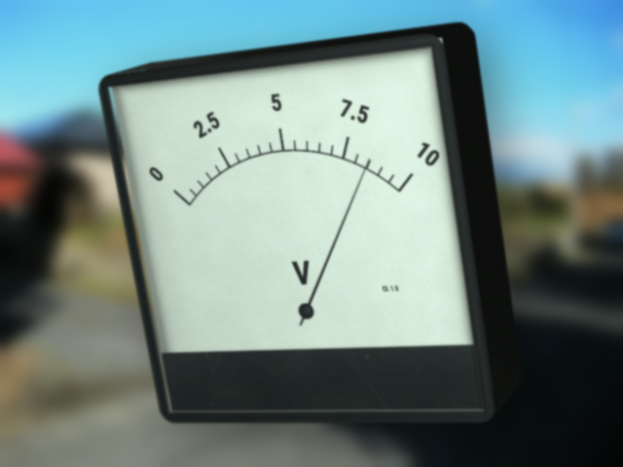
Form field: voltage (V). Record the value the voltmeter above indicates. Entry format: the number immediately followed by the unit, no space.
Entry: 8.5V
